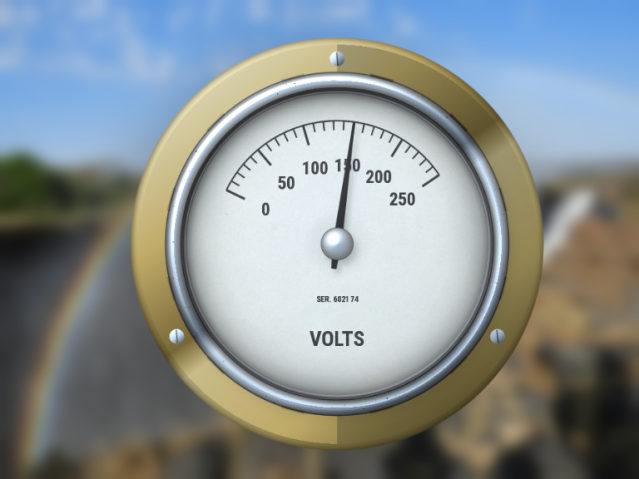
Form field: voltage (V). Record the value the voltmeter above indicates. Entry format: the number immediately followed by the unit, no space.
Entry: 150V
